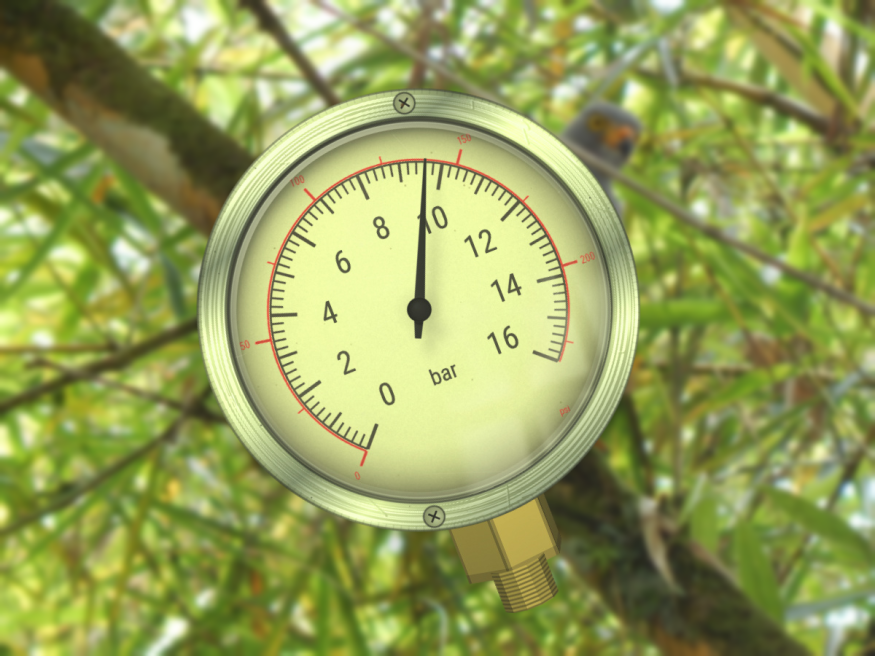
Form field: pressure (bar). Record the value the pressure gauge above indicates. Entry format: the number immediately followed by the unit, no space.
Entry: 9.6bar
